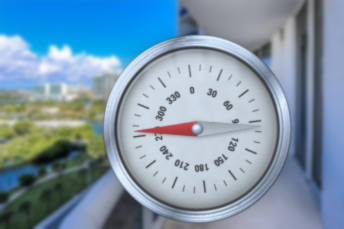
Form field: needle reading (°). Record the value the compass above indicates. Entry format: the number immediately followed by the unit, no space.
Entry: 275°
